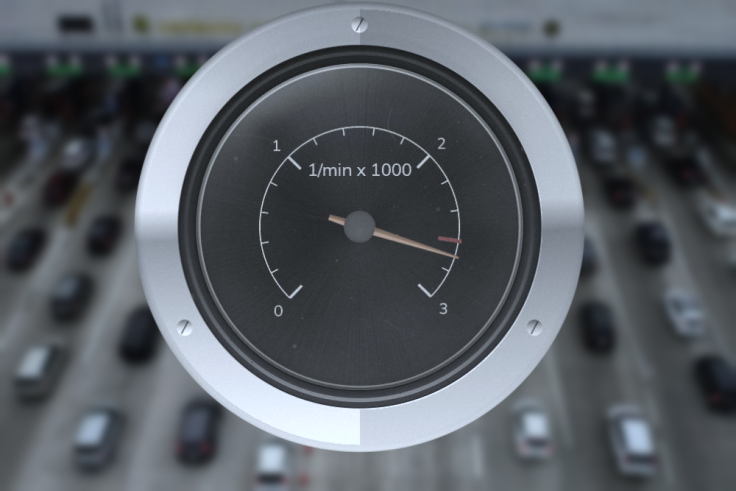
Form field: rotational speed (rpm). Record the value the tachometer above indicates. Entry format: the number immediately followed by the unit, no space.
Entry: 2700rpm
